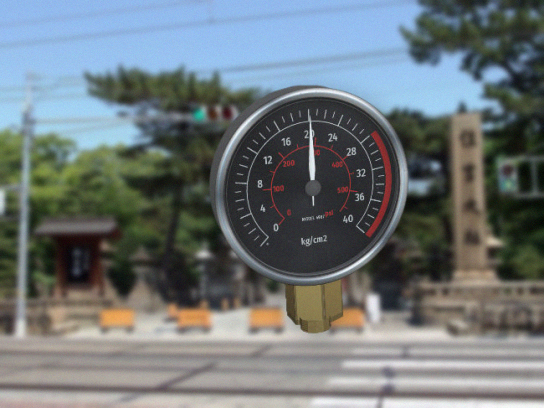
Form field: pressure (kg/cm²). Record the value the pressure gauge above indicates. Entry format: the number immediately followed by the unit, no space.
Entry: 20kg/cm²
